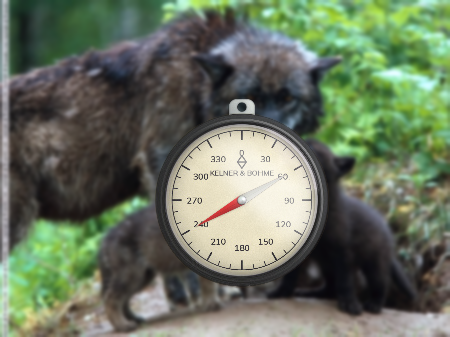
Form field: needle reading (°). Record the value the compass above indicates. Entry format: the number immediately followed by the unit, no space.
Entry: 240°
